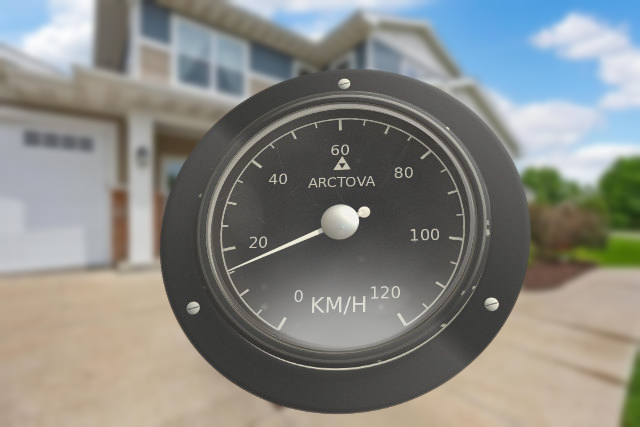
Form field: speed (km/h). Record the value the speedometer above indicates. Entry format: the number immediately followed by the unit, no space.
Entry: 15km/h
